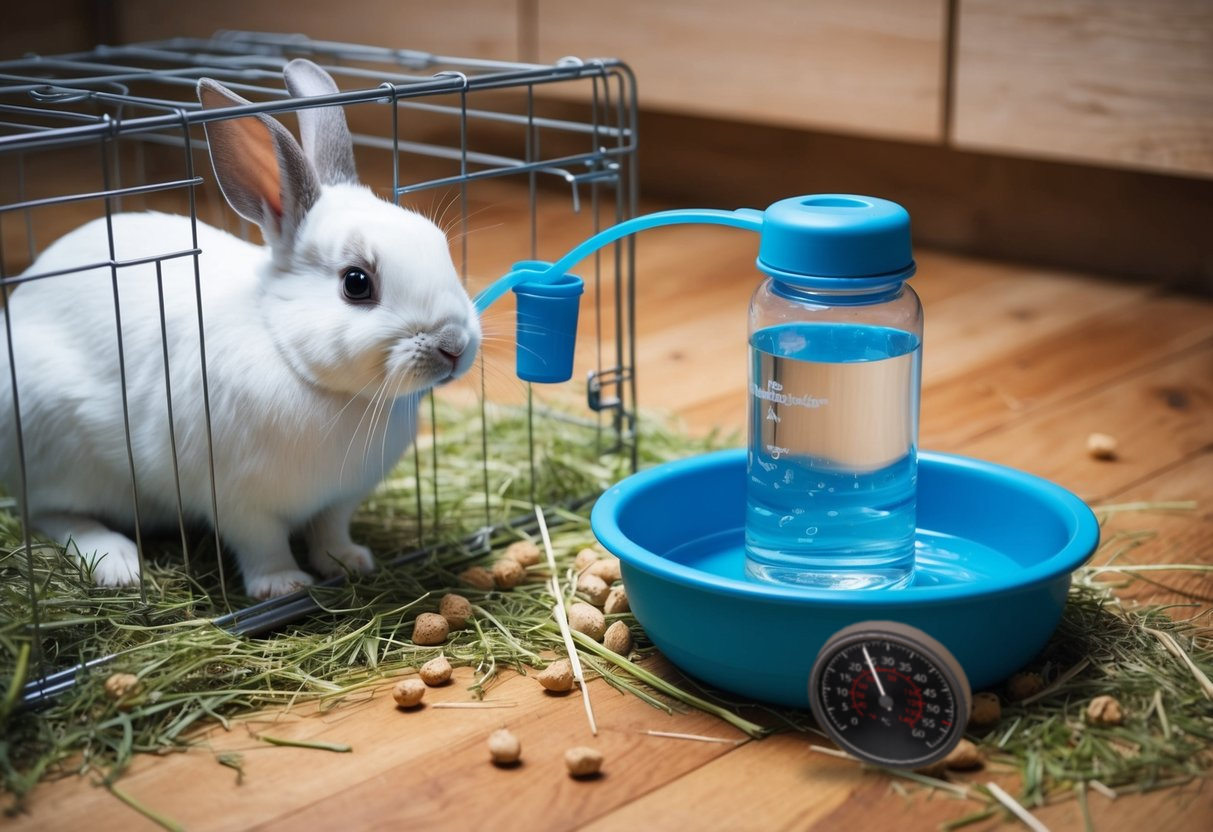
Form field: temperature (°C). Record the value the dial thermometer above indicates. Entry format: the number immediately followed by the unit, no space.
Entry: 25°C
